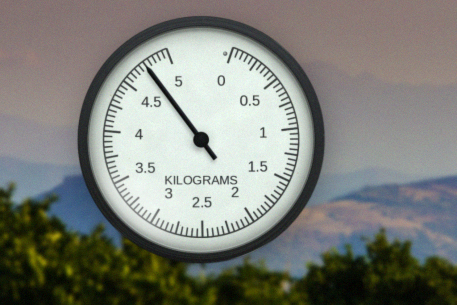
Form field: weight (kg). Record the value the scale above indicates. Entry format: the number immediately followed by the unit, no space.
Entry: 4.75kg
